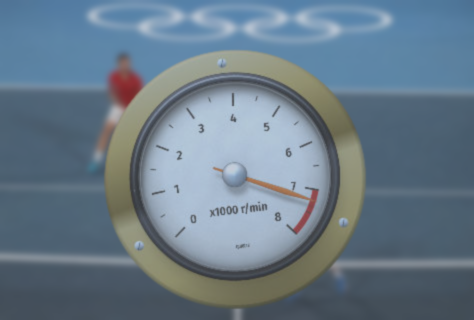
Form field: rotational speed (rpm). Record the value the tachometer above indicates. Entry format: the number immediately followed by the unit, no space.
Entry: 7250rpm
